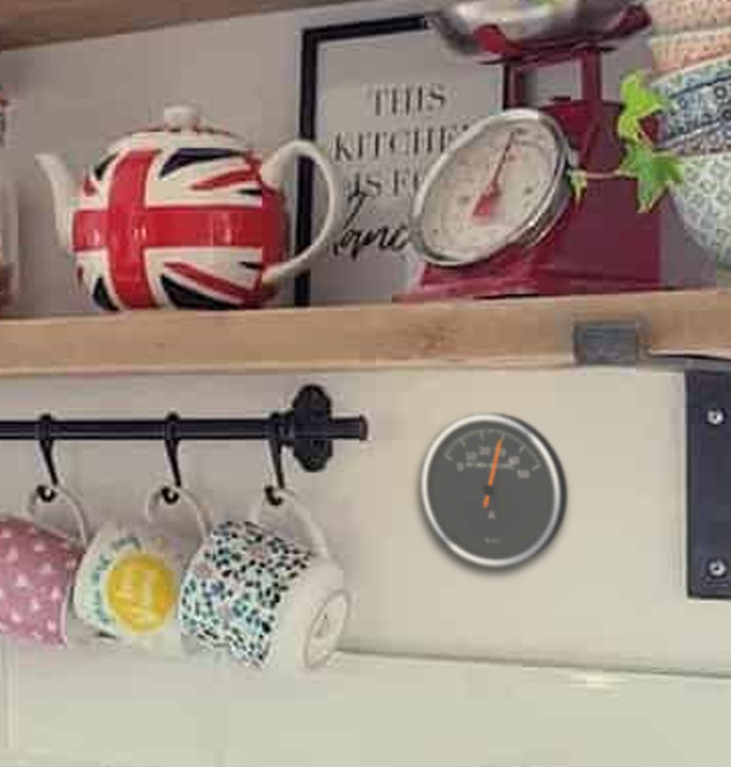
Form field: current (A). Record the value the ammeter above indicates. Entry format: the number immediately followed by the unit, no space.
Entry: 30A
